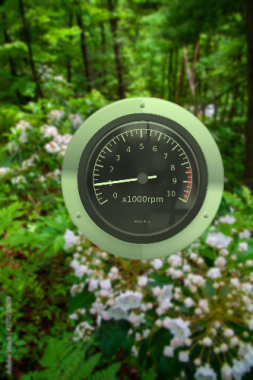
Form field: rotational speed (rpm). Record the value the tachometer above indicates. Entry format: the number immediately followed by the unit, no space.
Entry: 1000rpm
